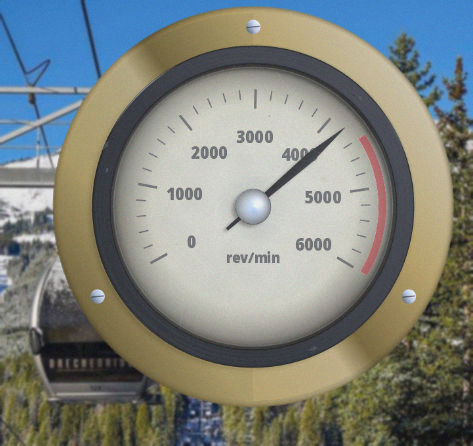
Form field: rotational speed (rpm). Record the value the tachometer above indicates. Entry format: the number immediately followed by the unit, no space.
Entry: 4200rpm
